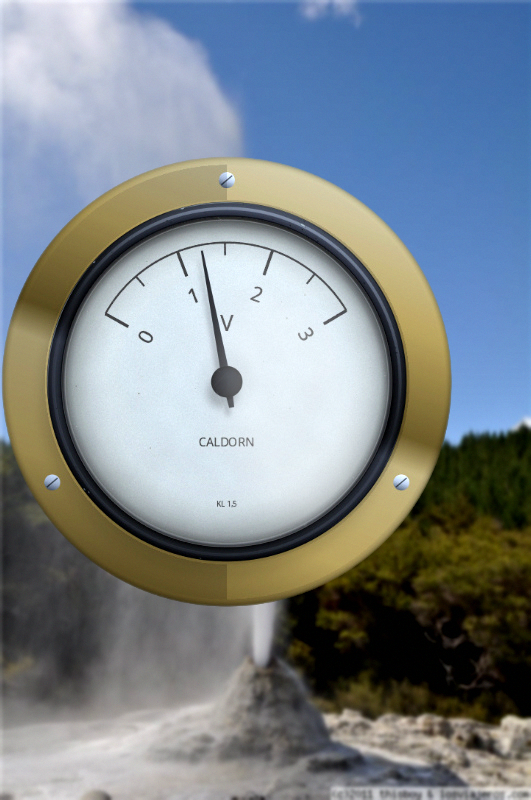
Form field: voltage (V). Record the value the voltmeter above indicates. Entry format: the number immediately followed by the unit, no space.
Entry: 1.25V
